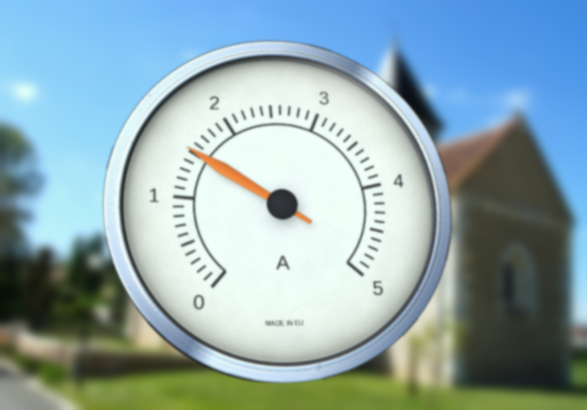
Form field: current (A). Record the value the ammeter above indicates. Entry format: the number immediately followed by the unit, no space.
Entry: 1.5A
